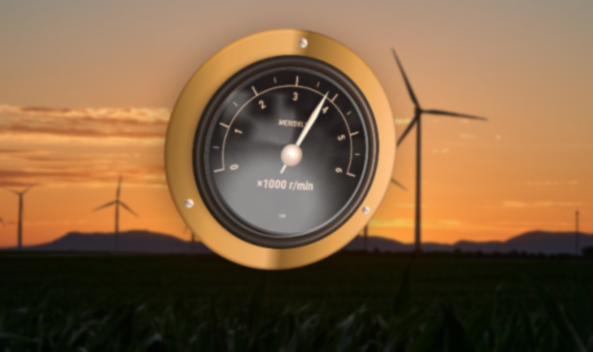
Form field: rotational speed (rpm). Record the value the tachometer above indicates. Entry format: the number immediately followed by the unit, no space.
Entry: 3750rpm
